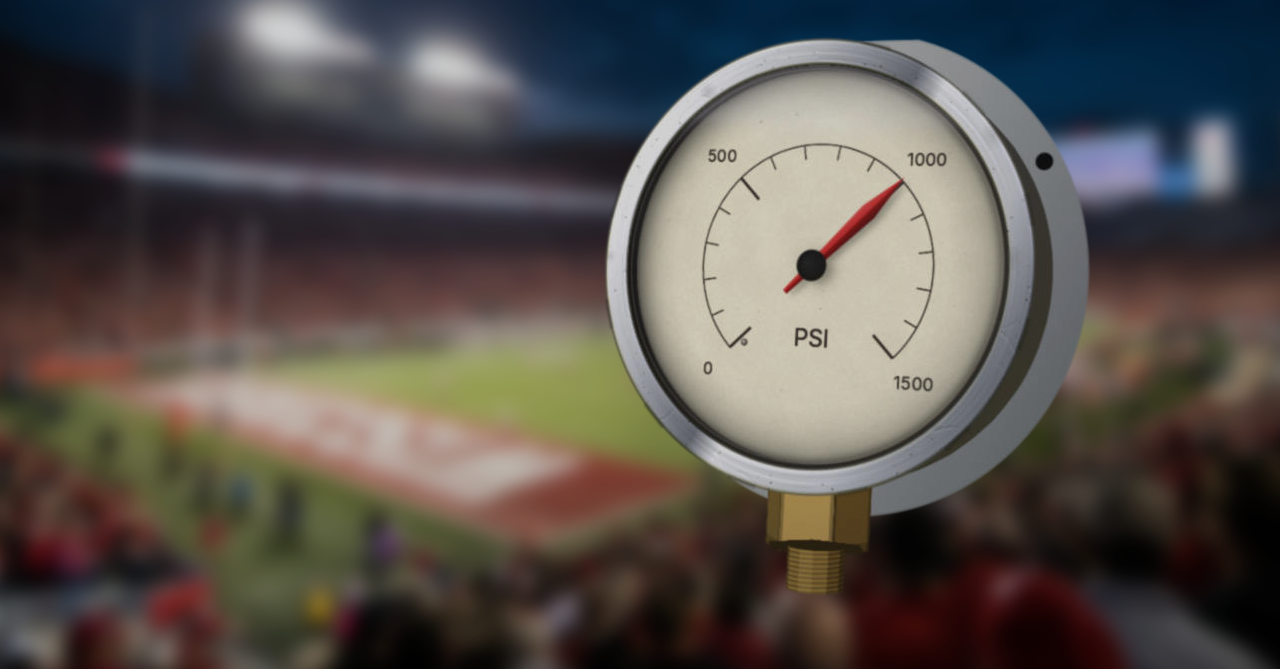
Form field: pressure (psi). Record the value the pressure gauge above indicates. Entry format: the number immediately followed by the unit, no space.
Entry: 1000psi
